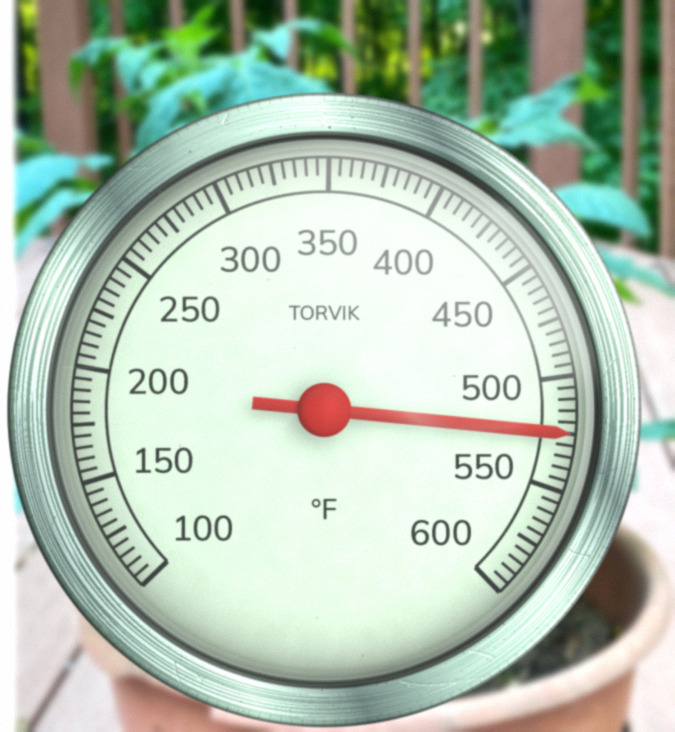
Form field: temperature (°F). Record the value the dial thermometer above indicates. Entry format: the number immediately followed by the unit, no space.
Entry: 525°F
